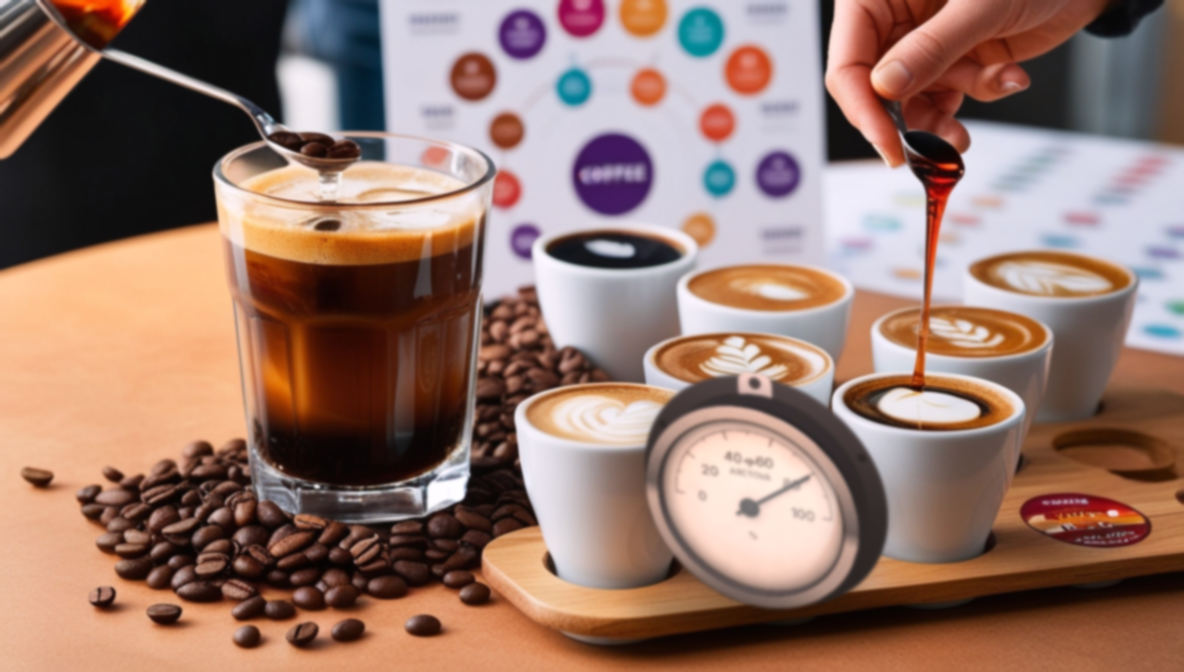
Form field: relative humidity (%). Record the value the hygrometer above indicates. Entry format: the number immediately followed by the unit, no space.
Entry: 80%
